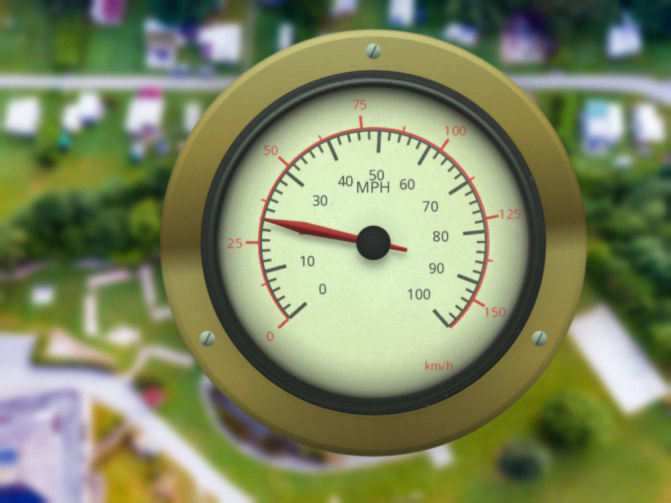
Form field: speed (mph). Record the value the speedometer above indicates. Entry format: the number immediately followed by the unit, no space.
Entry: 20mph
